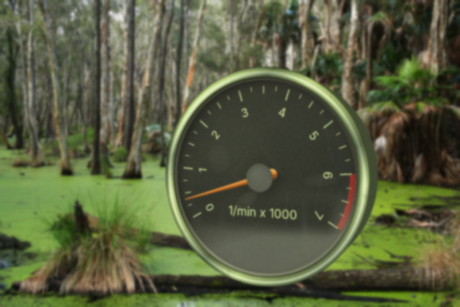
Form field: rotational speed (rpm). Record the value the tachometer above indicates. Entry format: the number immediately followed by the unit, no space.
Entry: 375rpm
